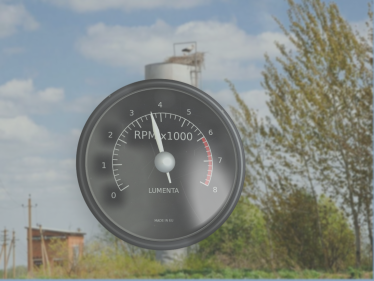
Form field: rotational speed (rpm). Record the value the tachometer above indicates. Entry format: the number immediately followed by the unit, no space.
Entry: 3600rpm
